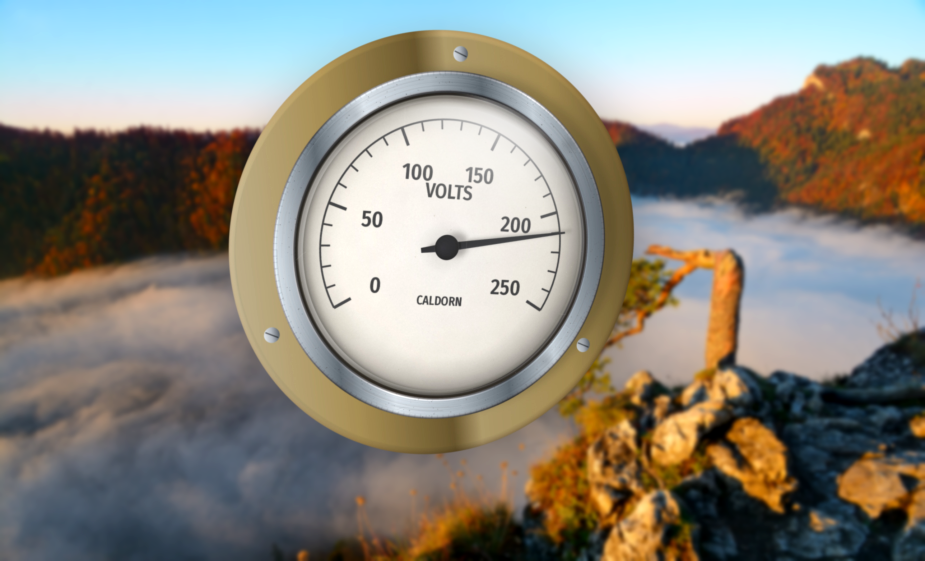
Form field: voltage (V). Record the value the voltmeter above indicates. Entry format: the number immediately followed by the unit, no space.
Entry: 210V
